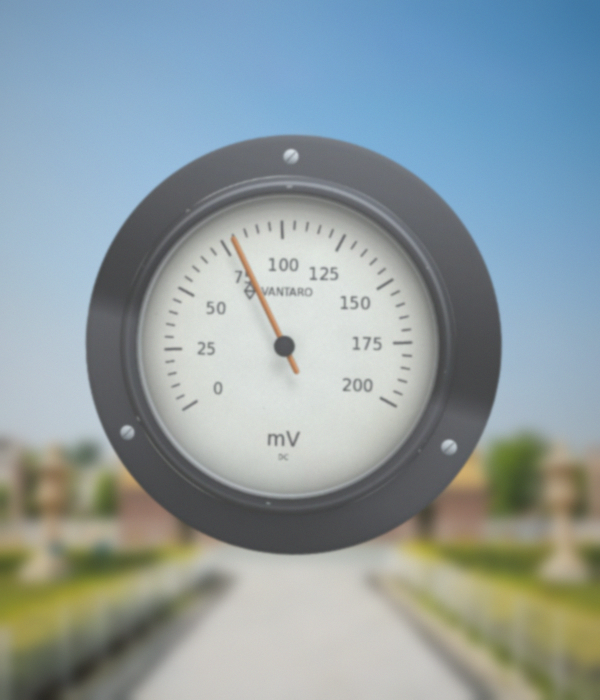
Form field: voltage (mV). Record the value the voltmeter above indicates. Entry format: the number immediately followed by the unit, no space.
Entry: 80mV
